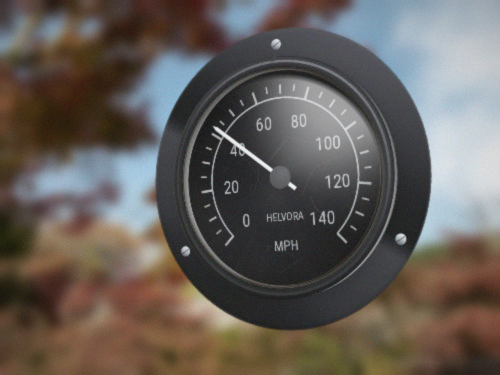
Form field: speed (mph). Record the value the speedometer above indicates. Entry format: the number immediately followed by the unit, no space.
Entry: 42.5mph
